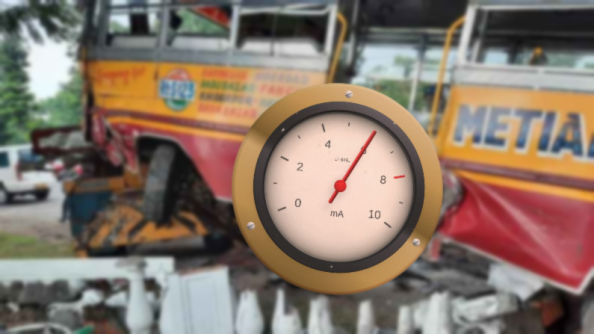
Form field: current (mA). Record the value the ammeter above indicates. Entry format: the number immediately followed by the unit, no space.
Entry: 6mA
